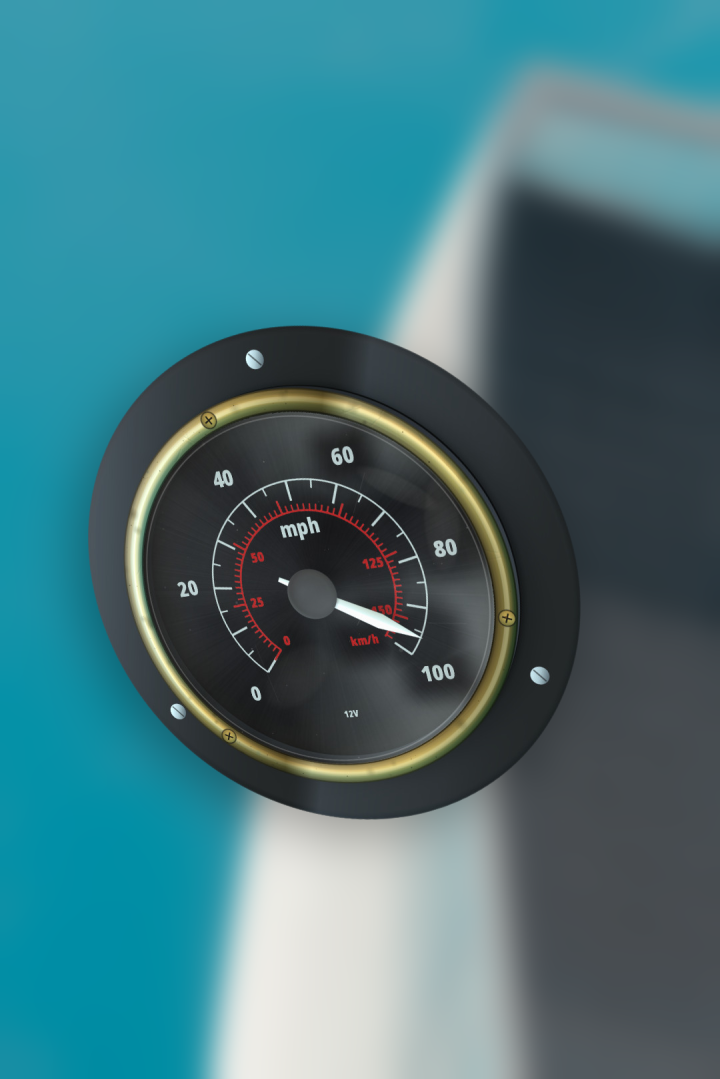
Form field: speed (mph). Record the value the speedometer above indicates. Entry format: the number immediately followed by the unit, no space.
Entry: 95mph
